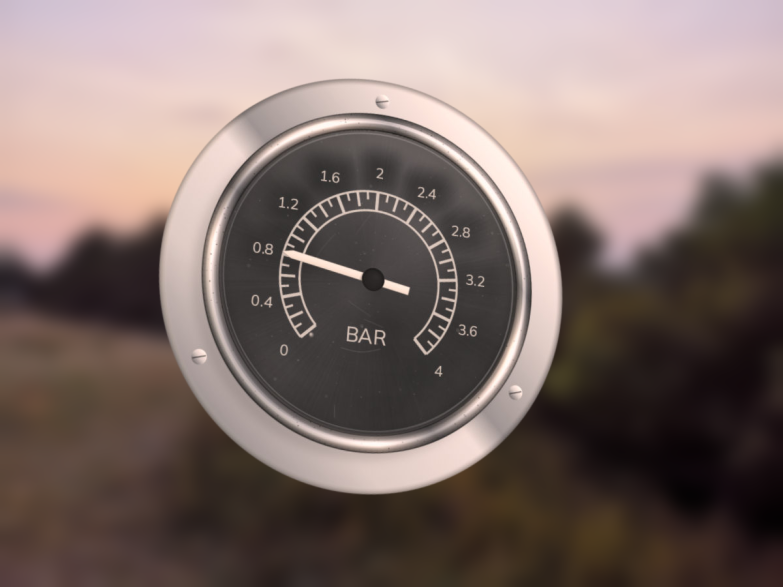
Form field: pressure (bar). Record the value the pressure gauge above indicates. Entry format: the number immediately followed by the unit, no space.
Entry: 0.8bar
